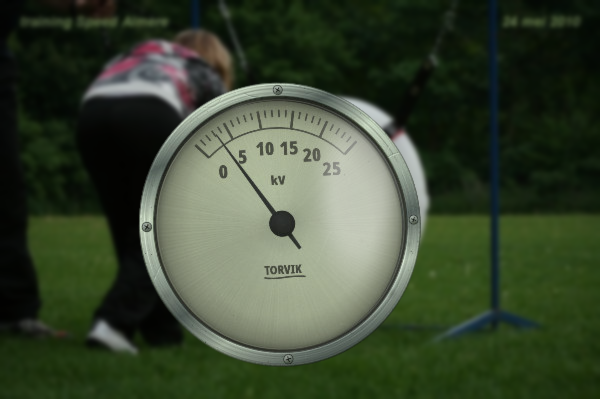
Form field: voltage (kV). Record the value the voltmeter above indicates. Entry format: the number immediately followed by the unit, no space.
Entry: 3kV
